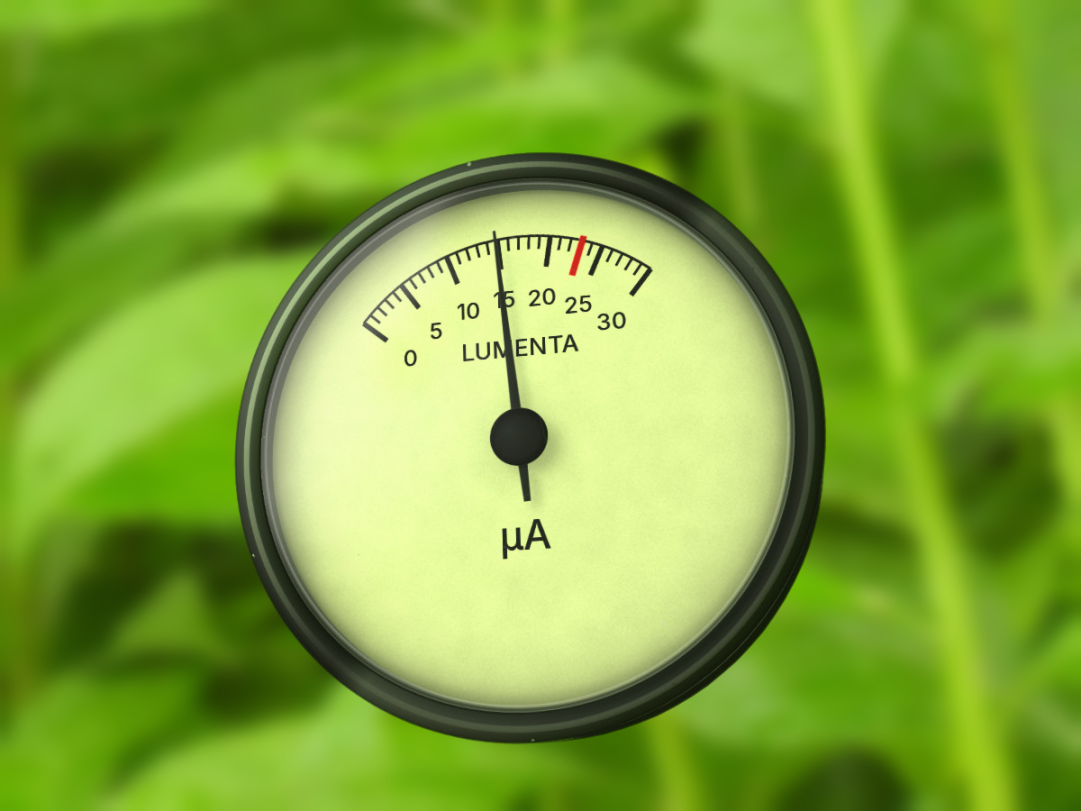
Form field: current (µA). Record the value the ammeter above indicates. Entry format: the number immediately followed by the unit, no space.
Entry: 15µA
